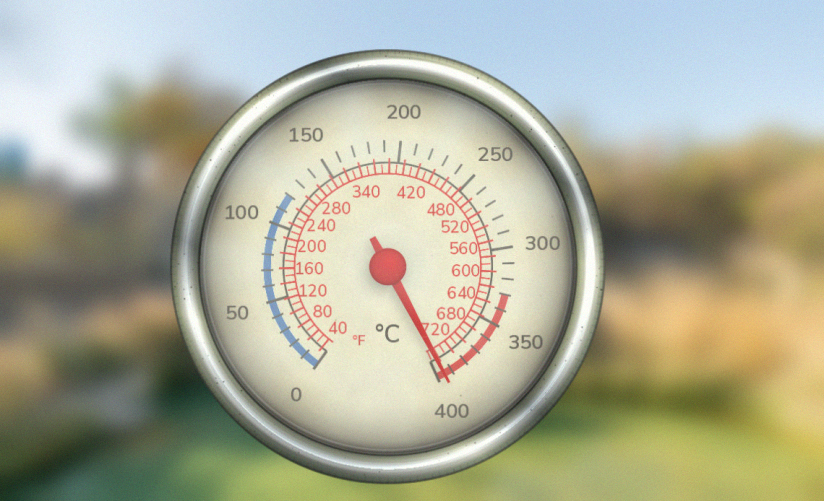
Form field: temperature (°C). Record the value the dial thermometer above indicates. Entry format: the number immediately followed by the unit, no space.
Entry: 395°C
